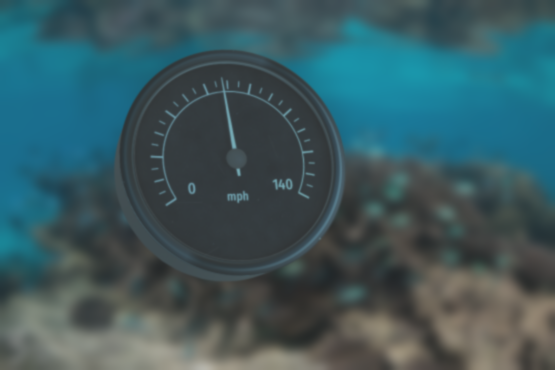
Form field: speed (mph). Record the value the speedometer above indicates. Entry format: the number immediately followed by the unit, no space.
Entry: 67.5mph
